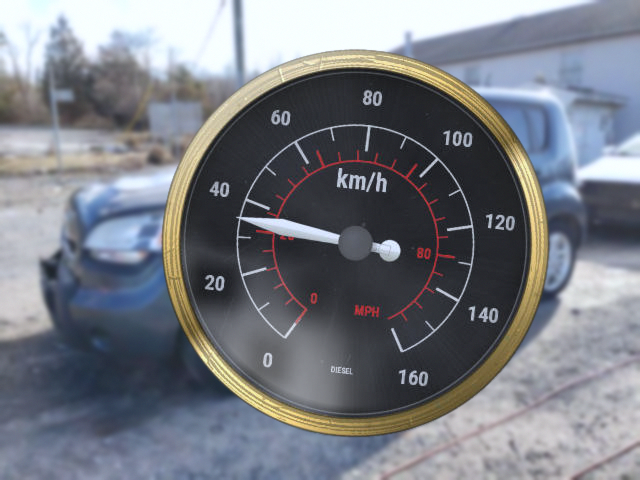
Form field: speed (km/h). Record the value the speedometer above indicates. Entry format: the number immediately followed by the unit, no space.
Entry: 35km/h
